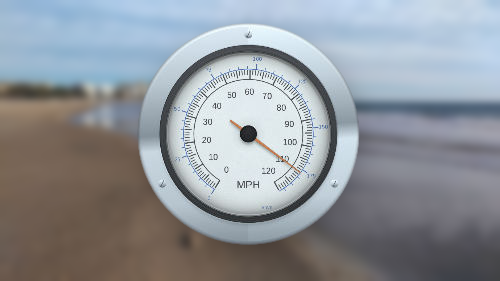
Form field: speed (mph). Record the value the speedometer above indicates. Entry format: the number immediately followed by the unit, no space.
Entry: 110mph
